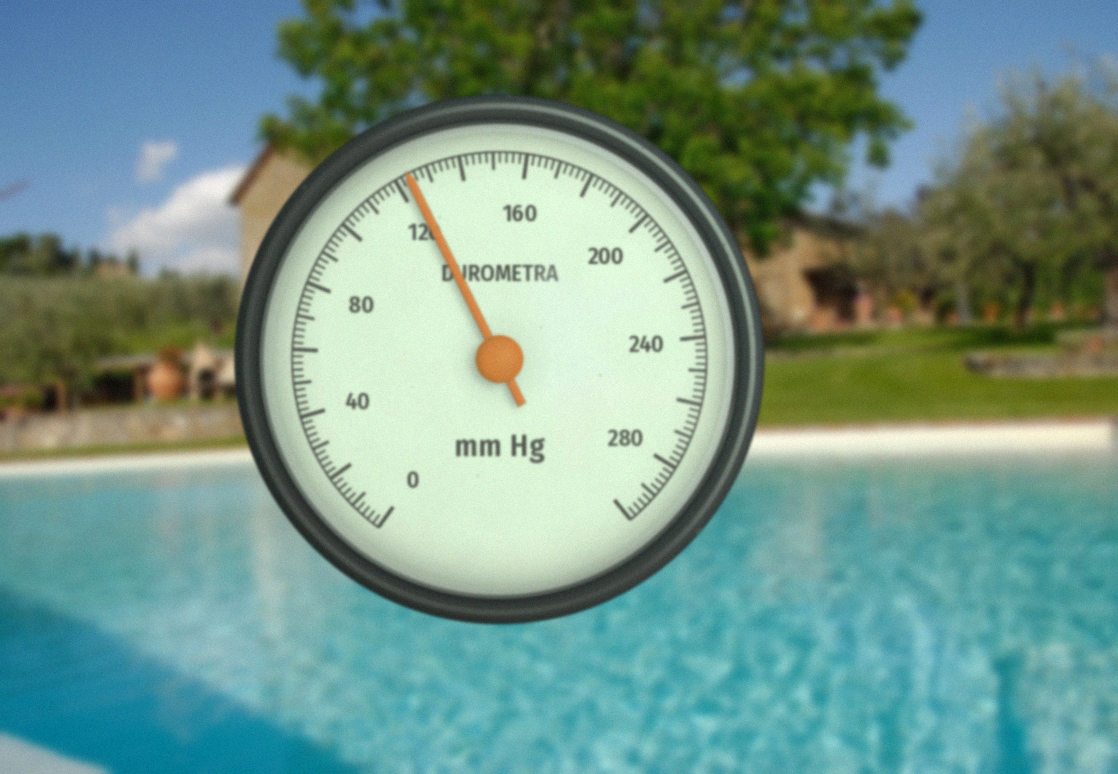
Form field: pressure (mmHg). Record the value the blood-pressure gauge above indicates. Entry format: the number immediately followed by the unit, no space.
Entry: 124mmHg
